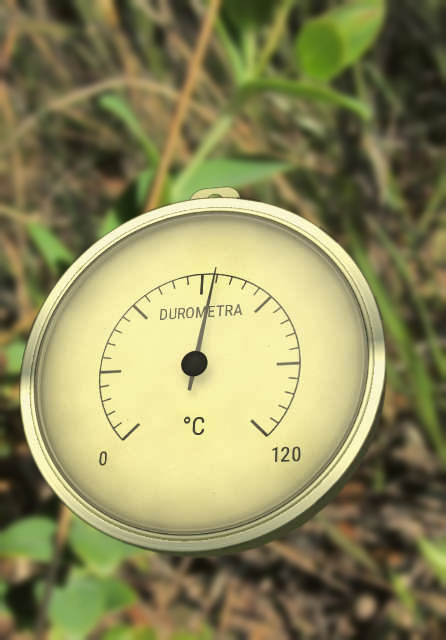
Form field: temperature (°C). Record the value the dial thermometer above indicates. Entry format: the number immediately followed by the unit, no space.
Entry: 64°C
